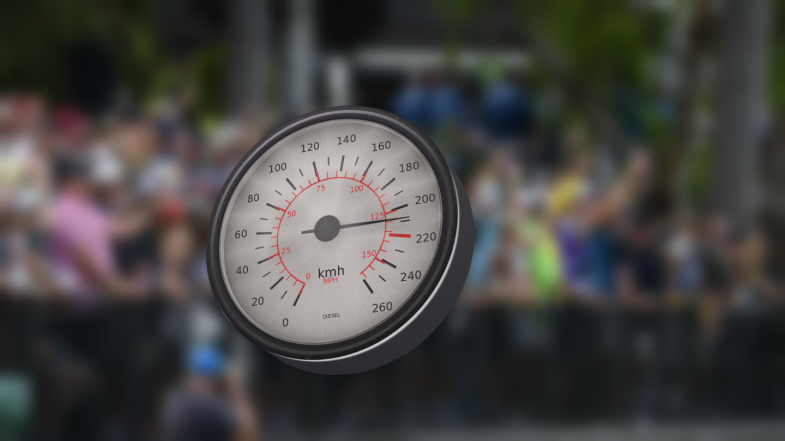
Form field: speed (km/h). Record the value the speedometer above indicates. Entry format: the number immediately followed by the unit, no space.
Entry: 210km/h
